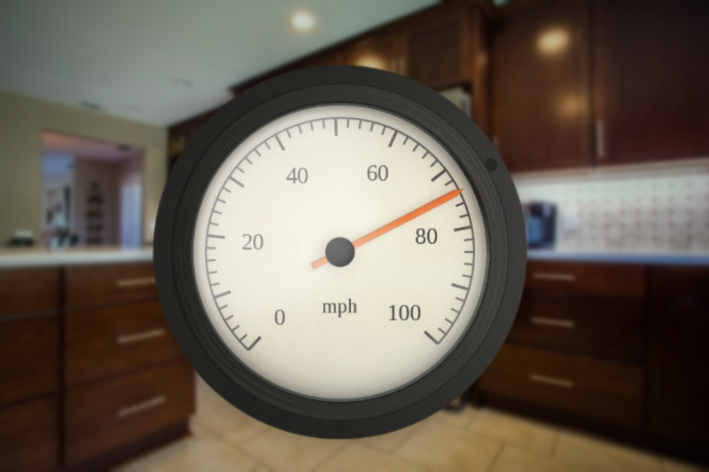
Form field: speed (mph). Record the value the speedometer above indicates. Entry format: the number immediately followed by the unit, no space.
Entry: 74mph
